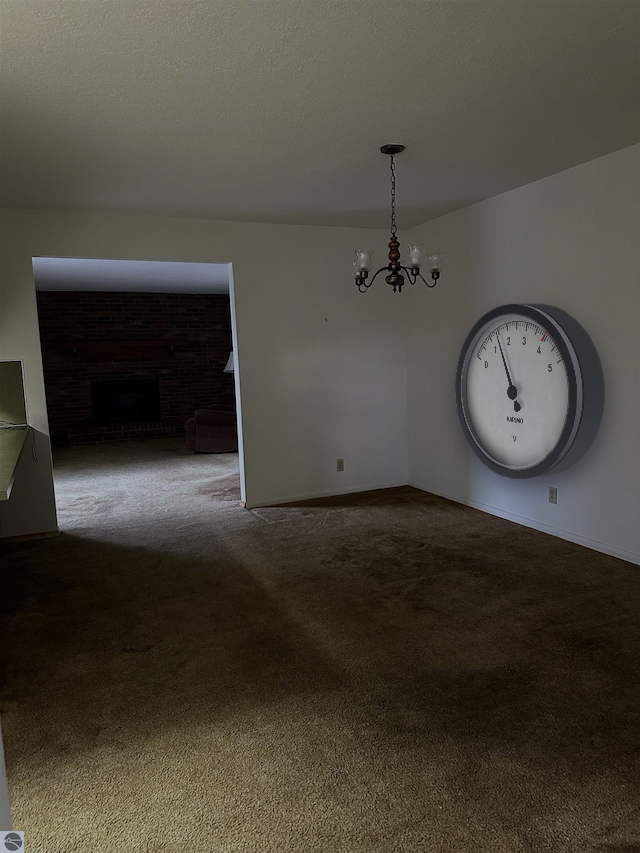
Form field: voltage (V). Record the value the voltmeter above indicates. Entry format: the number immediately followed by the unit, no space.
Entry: 1.5V
